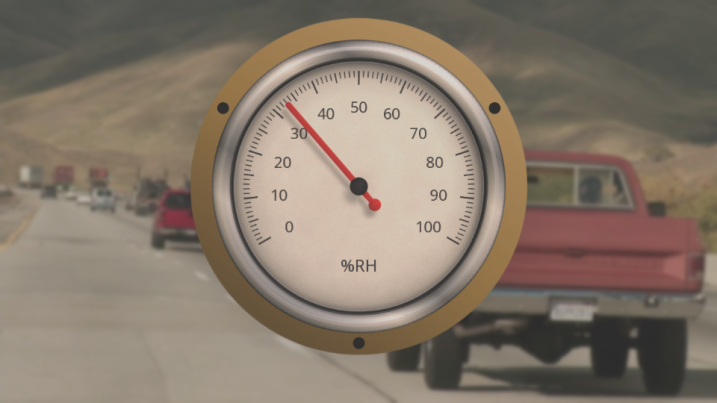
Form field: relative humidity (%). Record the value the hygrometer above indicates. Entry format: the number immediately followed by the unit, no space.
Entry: 33%
